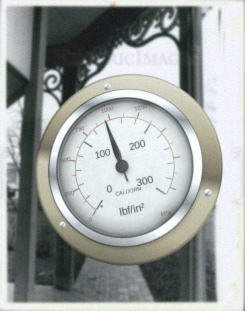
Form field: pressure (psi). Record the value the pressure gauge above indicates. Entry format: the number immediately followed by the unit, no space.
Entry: 140psi
